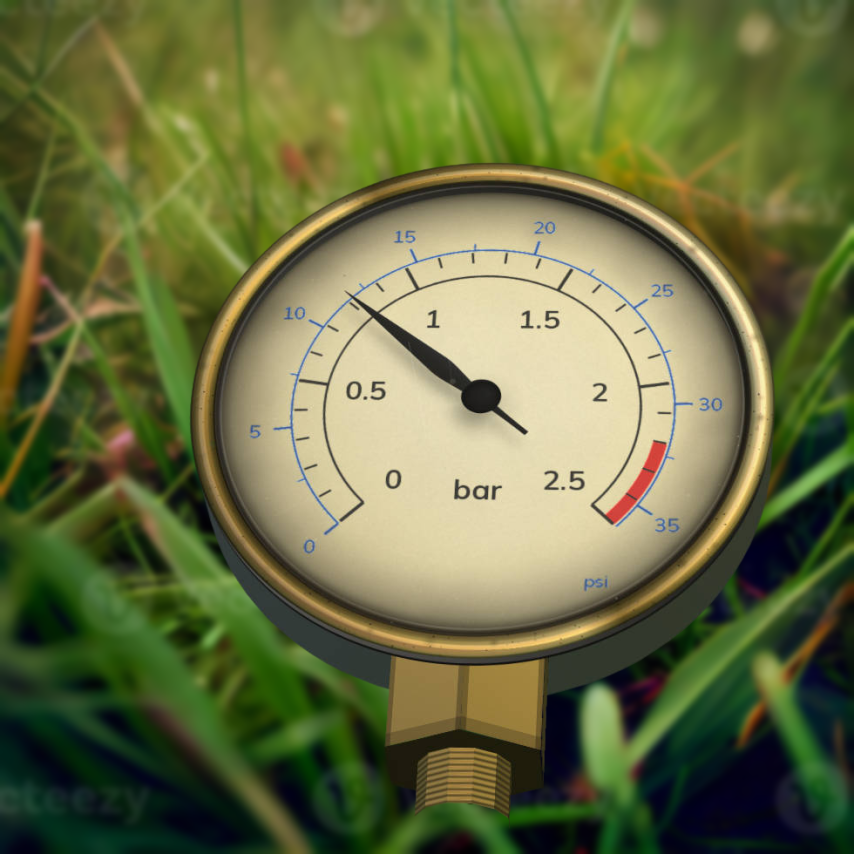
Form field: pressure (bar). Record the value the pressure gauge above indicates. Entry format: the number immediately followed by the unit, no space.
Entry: 0.8bar
